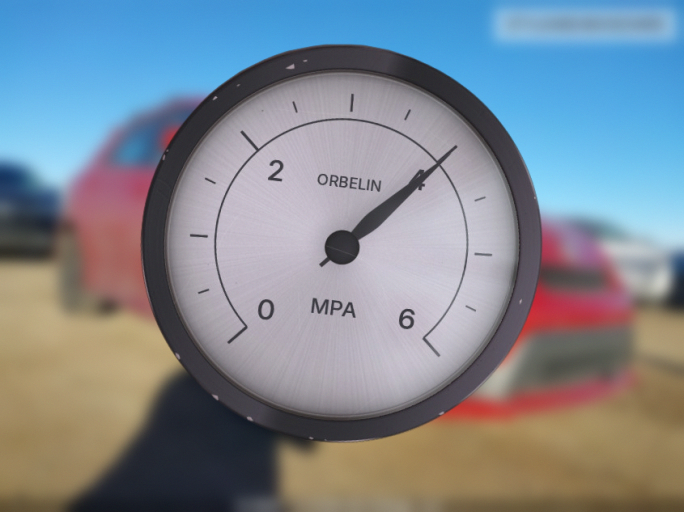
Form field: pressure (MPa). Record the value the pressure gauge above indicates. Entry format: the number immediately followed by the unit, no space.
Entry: 4MPa
